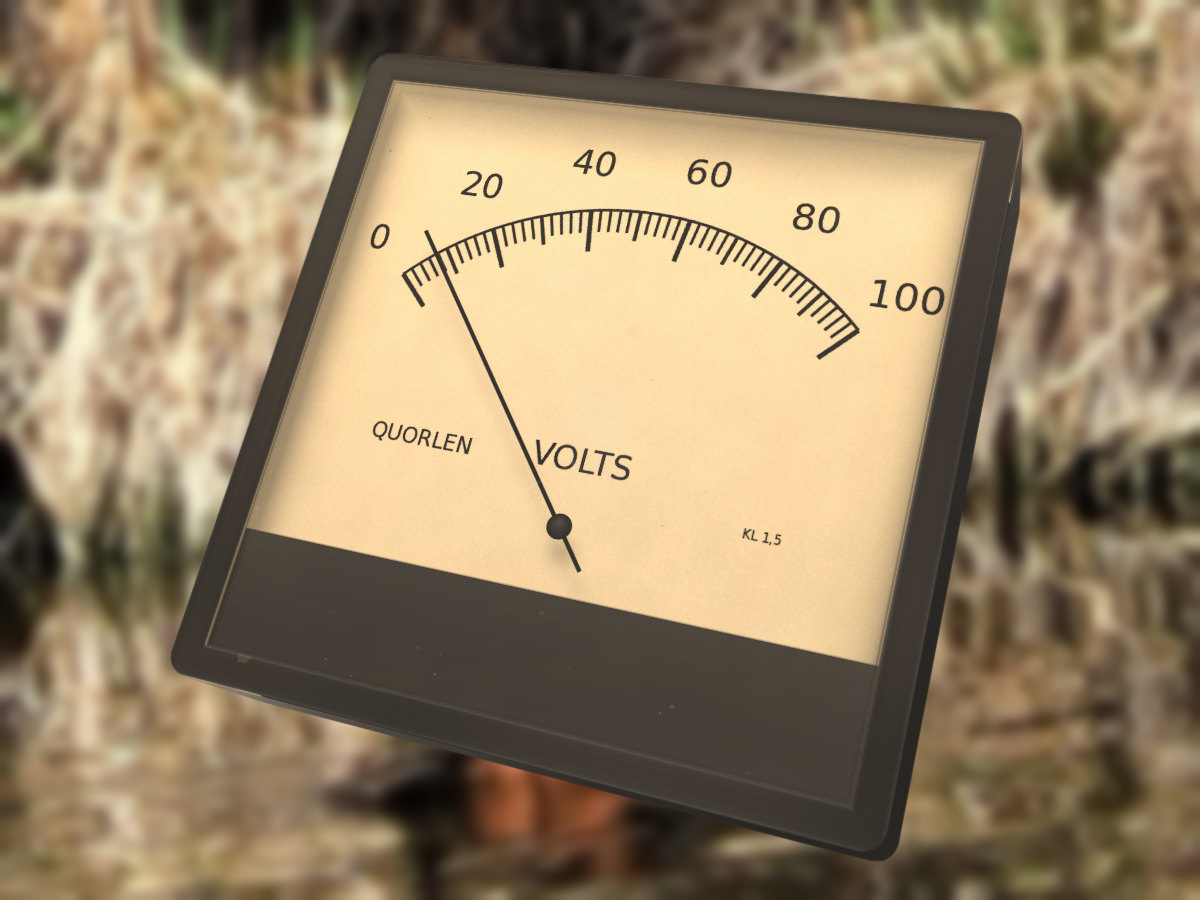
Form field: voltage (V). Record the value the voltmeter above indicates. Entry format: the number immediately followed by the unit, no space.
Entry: 8V
